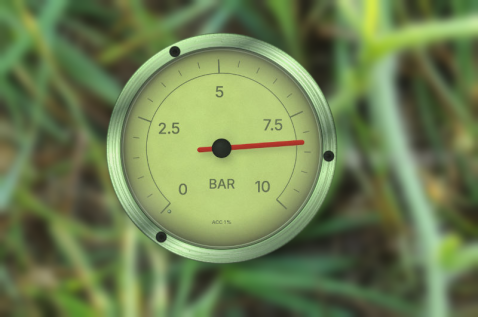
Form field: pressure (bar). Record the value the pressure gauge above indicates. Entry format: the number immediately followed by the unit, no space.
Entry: 8.25bar
